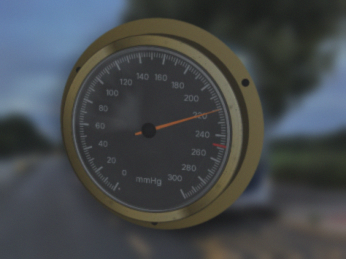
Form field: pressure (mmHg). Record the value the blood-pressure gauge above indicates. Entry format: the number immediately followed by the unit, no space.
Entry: 220mmHg
